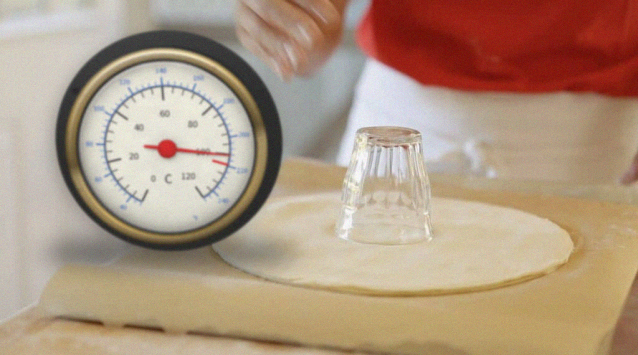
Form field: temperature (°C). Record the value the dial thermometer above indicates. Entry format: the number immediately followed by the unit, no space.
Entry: 100°C
